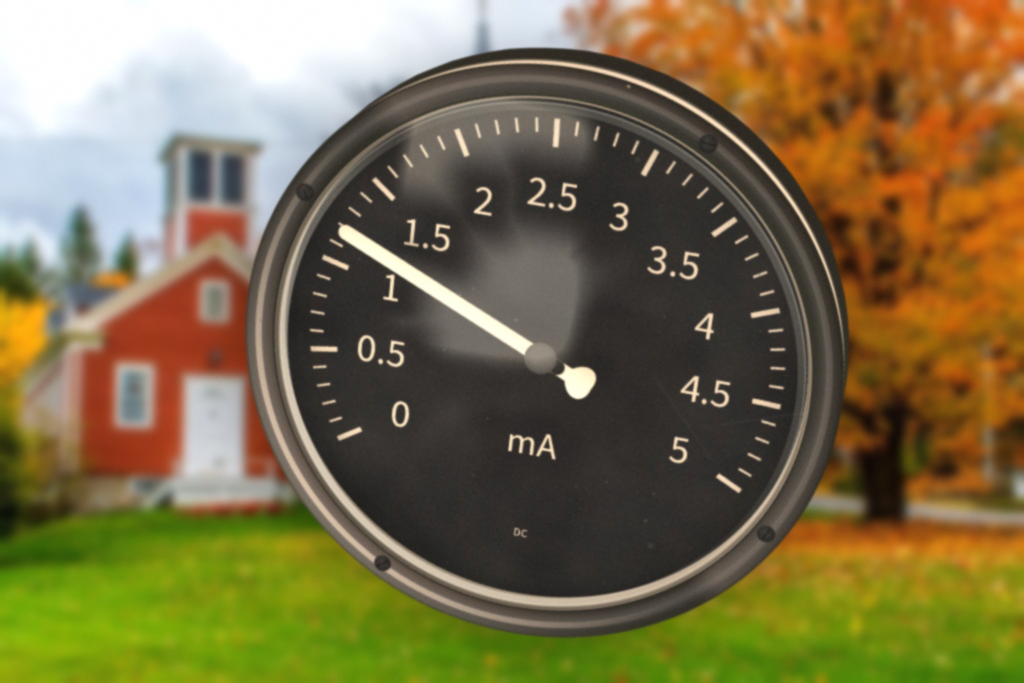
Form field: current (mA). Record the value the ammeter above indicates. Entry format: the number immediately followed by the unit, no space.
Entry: 1.2mA
